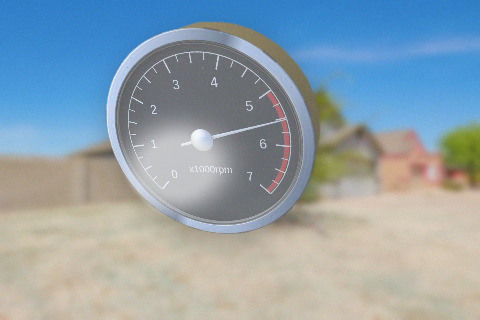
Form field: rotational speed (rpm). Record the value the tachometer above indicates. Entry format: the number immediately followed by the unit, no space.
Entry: 5500rpm
